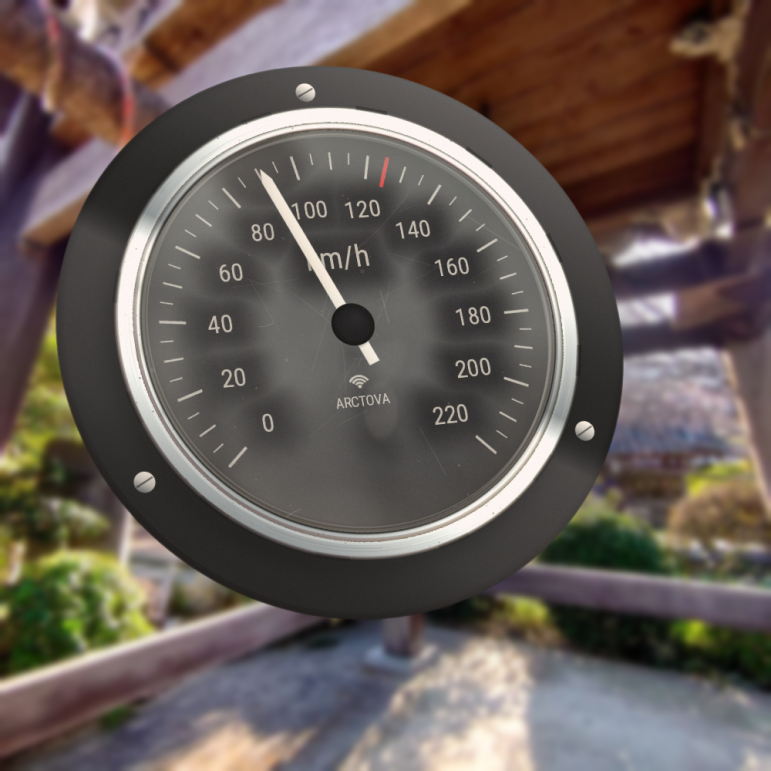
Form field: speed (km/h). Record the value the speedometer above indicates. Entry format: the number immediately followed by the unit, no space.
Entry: 90km/h
